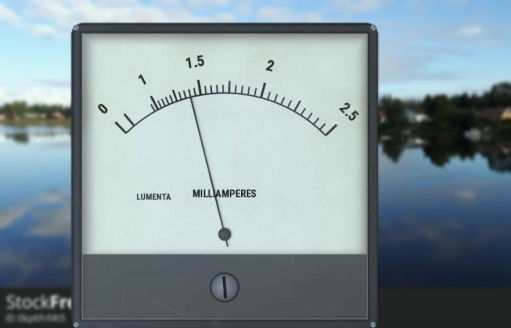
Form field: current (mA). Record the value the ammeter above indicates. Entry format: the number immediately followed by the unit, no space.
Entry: 1.4mA
